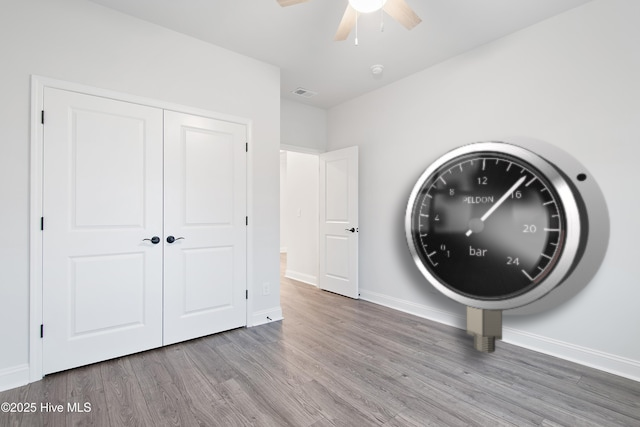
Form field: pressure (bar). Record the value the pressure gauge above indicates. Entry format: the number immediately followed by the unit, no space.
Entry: 15.5bar
